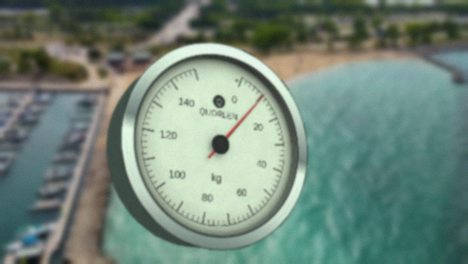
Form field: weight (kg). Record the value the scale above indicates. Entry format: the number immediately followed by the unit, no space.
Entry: 10kg
